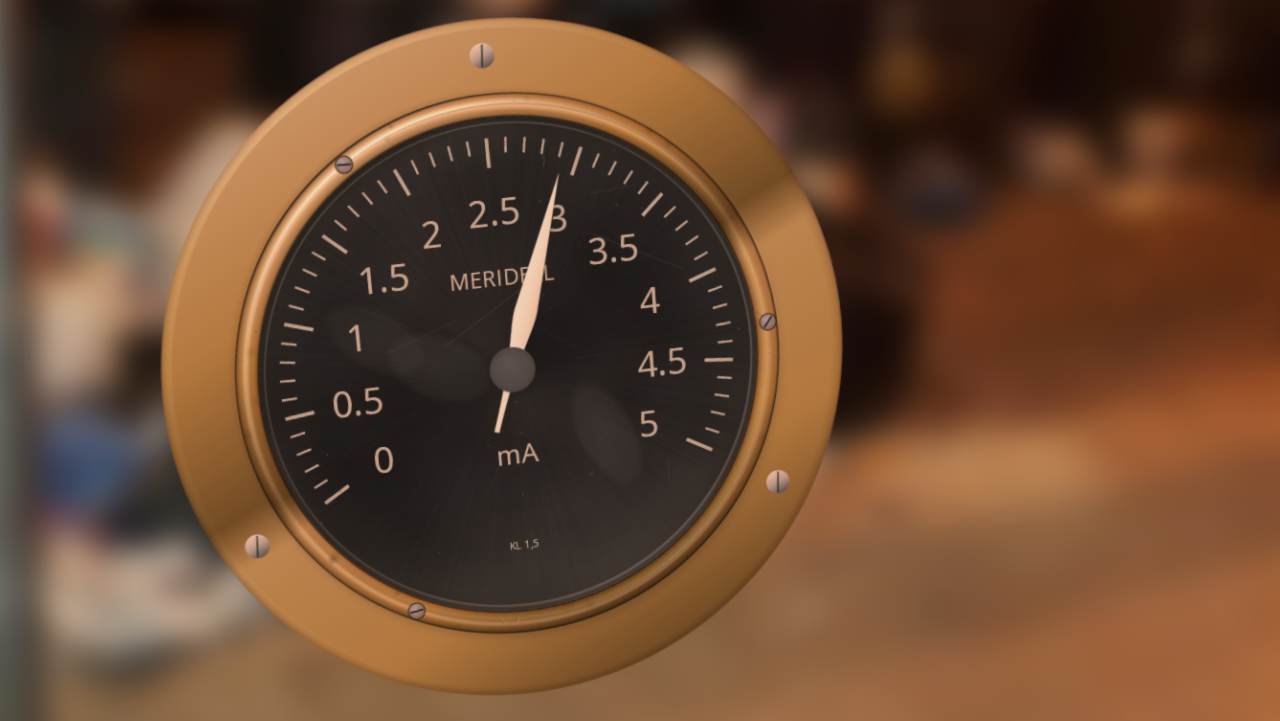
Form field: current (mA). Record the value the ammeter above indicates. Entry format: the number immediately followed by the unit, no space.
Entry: 2.9mA
